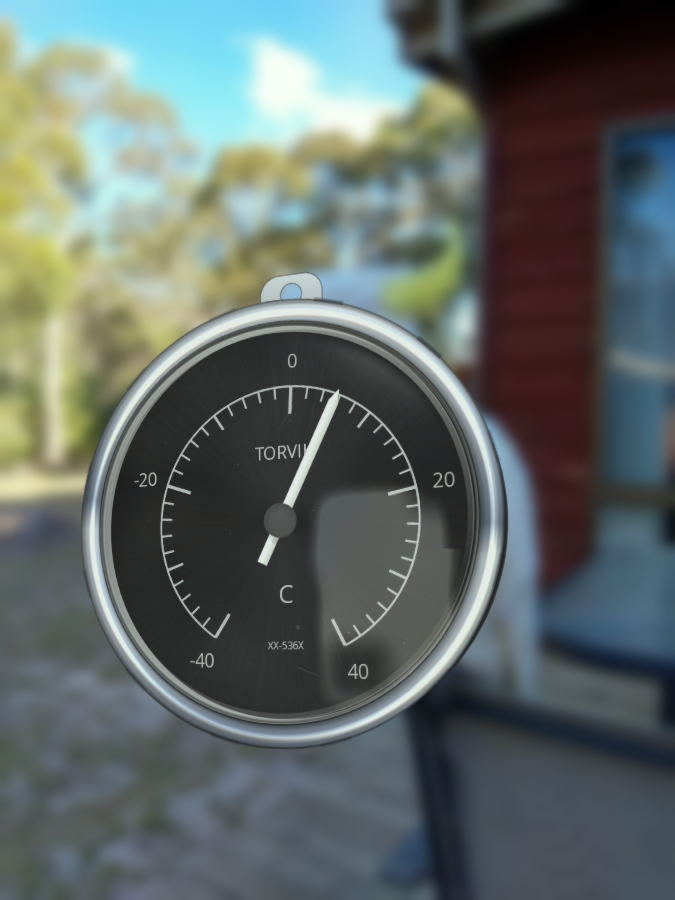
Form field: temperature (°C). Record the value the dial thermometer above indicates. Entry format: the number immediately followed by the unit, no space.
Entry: 6°C
